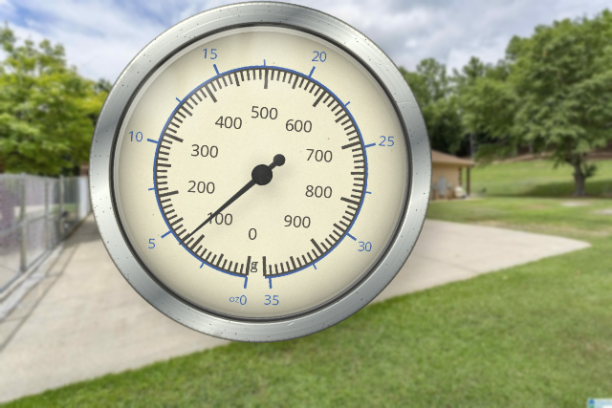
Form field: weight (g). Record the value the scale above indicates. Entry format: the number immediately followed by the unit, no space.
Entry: 120g
